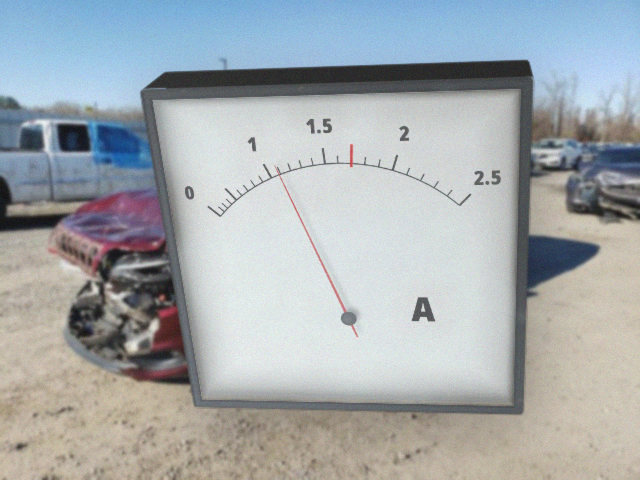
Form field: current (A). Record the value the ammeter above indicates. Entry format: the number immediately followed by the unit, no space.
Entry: 1.1A
